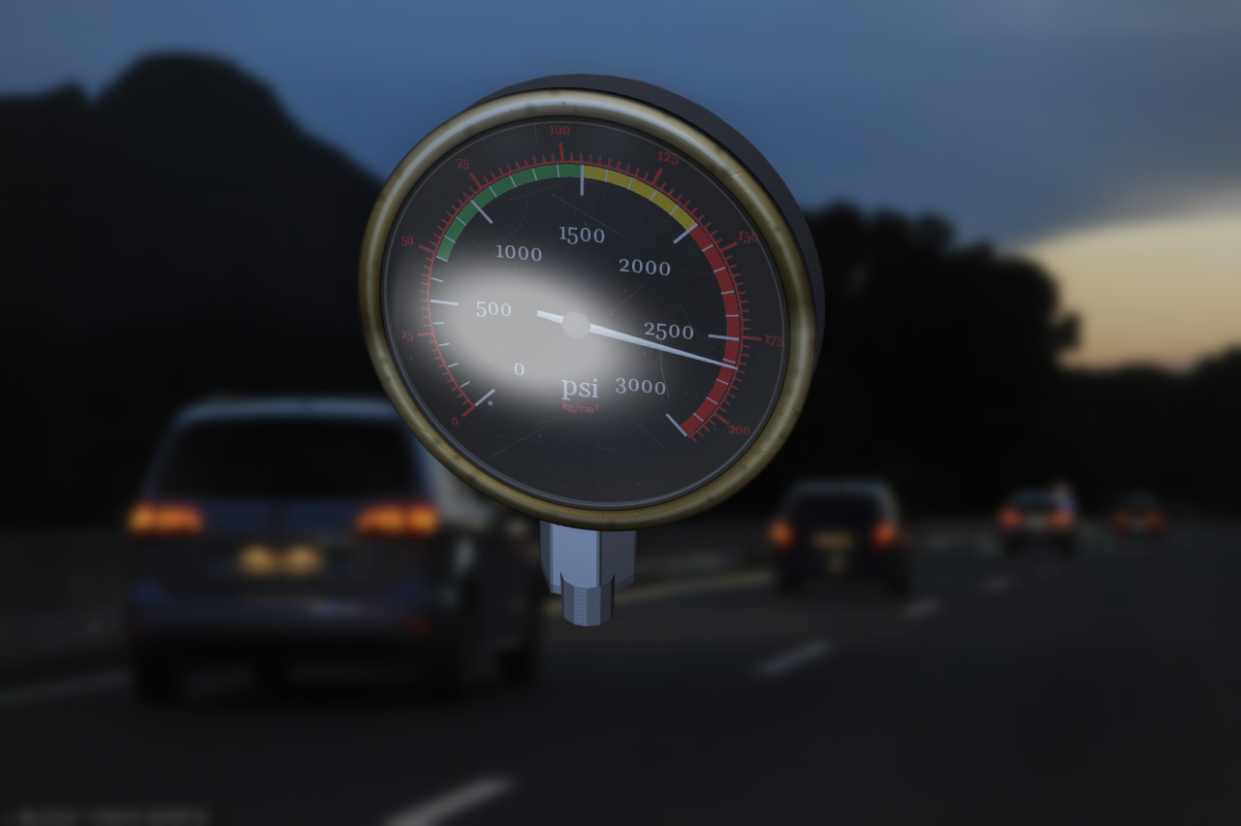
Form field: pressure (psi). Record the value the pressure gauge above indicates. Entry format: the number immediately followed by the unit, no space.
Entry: 2600psi
